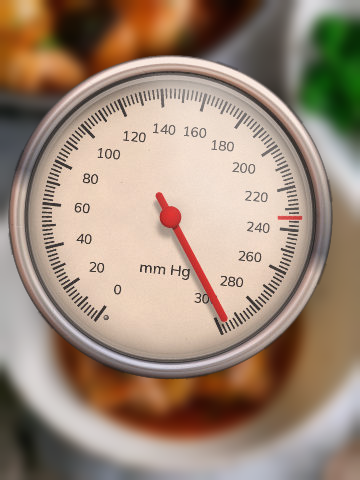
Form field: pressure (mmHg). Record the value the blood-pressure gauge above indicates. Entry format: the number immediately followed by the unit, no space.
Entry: 296mmHg
